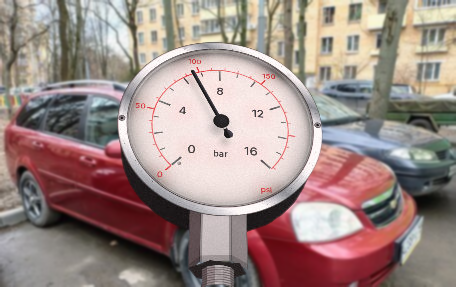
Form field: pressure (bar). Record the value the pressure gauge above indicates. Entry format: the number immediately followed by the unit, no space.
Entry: 6.5bar
